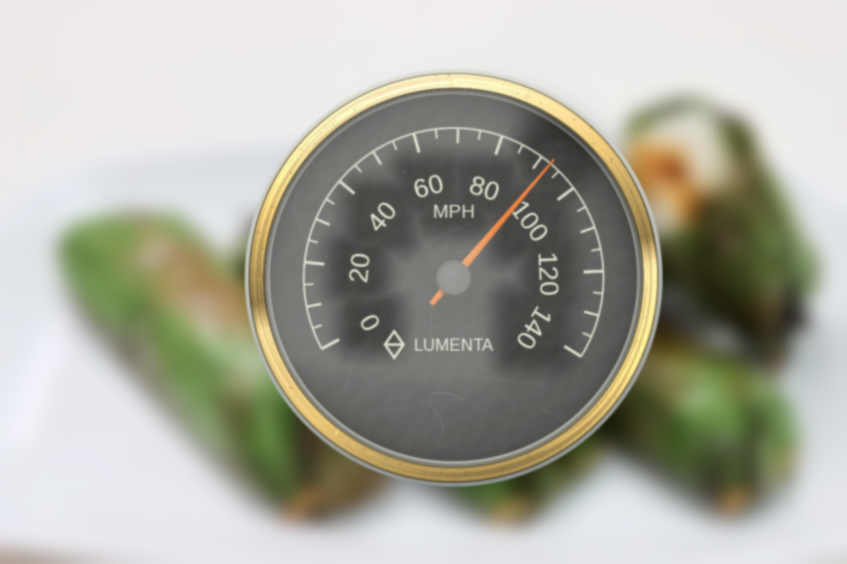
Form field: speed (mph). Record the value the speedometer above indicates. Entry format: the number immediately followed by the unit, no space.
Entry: 92.5mph
